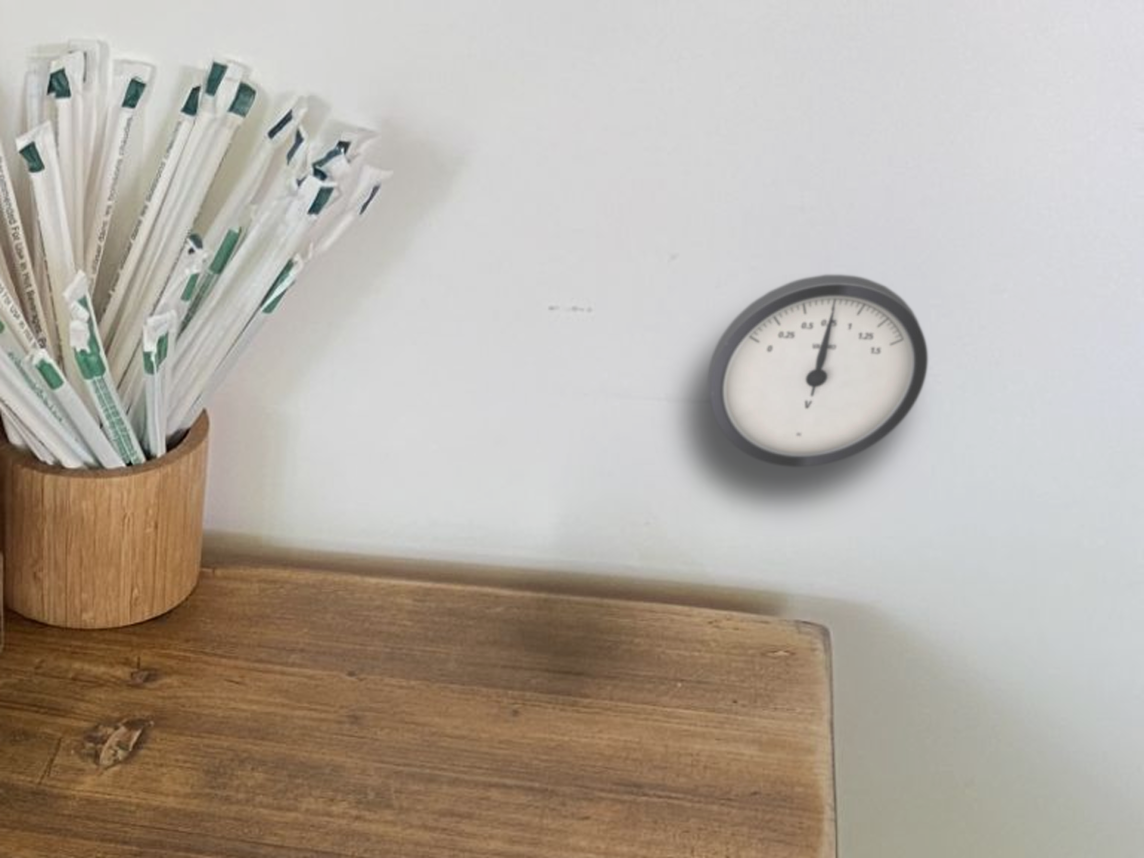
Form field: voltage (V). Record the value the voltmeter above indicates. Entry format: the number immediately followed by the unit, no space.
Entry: 0.75V
